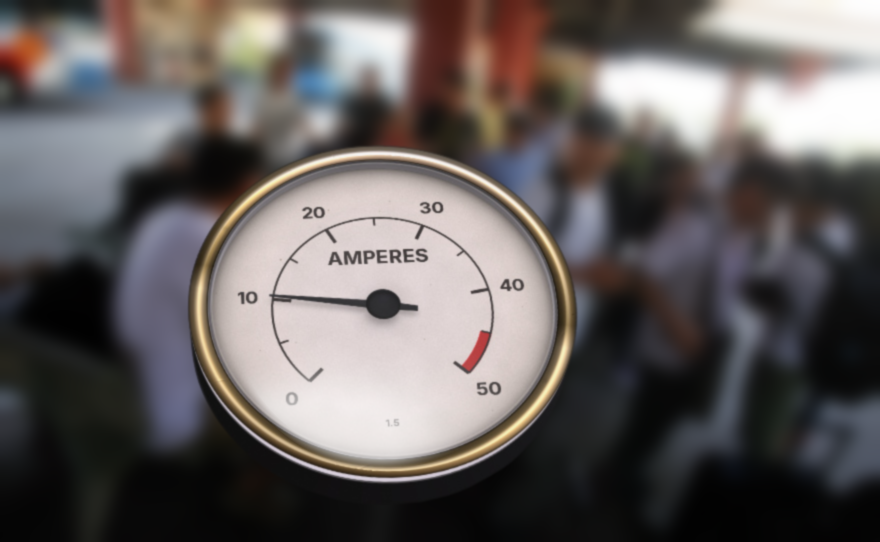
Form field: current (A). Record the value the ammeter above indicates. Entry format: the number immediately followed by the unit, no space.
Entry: 10A
